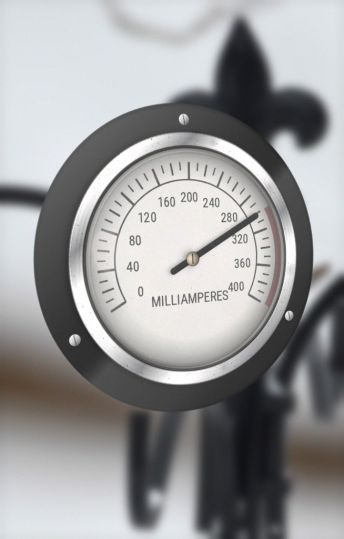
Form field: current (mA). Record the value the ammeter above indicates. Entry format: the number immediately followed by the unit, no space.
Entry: 300mA
